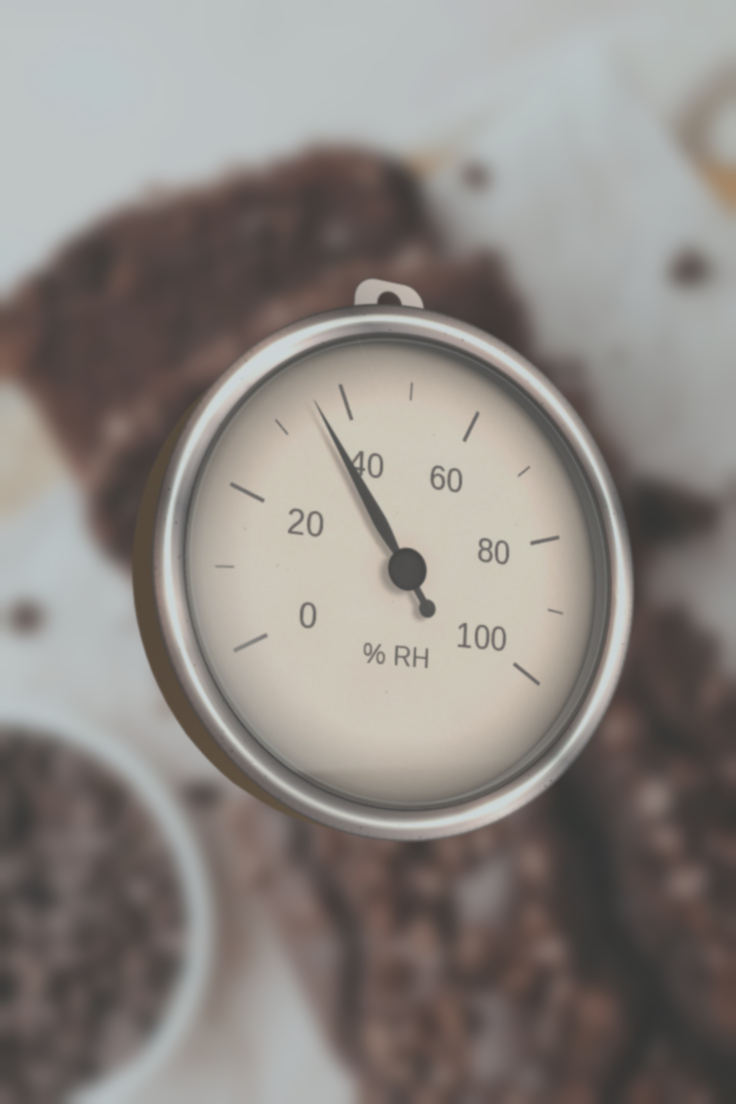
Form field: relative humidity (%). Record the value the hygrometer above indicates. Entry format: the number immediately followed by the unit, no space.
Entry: 35%
